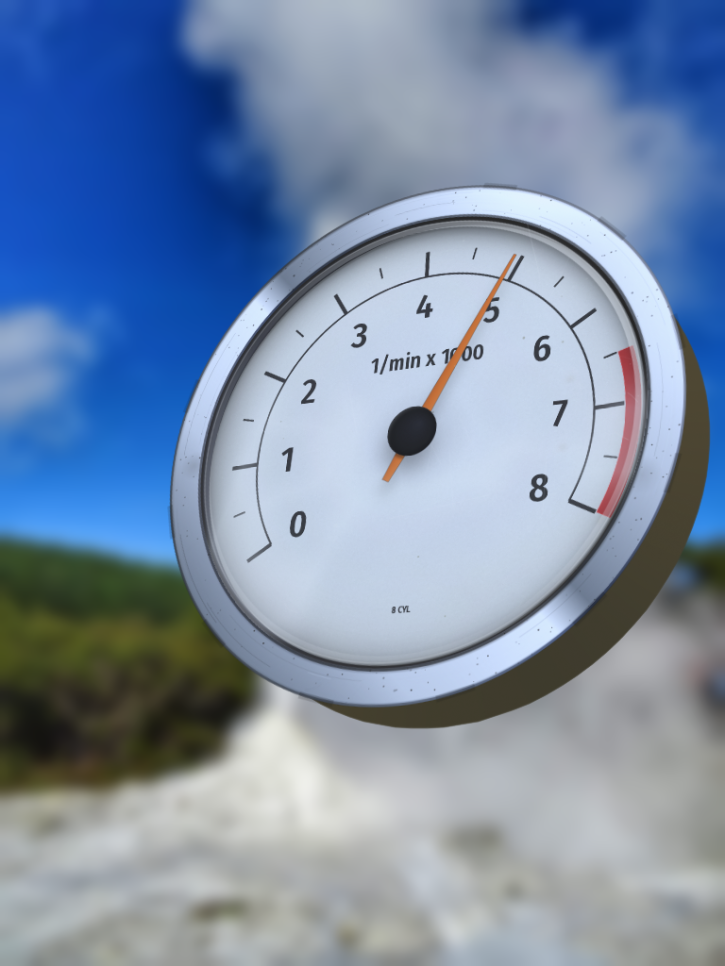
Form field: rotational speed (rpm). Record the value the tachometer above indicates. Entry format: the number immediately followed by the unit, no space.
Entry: 5000rpm
